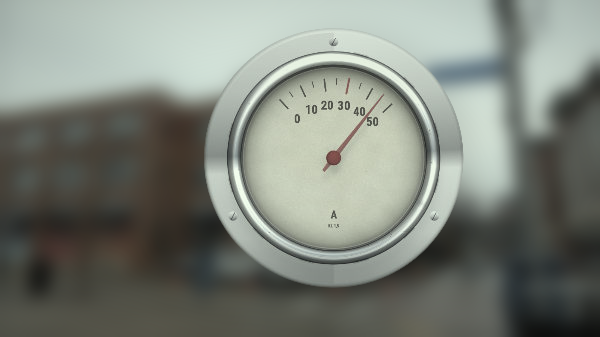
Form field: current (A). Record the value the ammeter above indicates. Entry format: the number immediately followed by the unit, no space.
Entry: 45A
